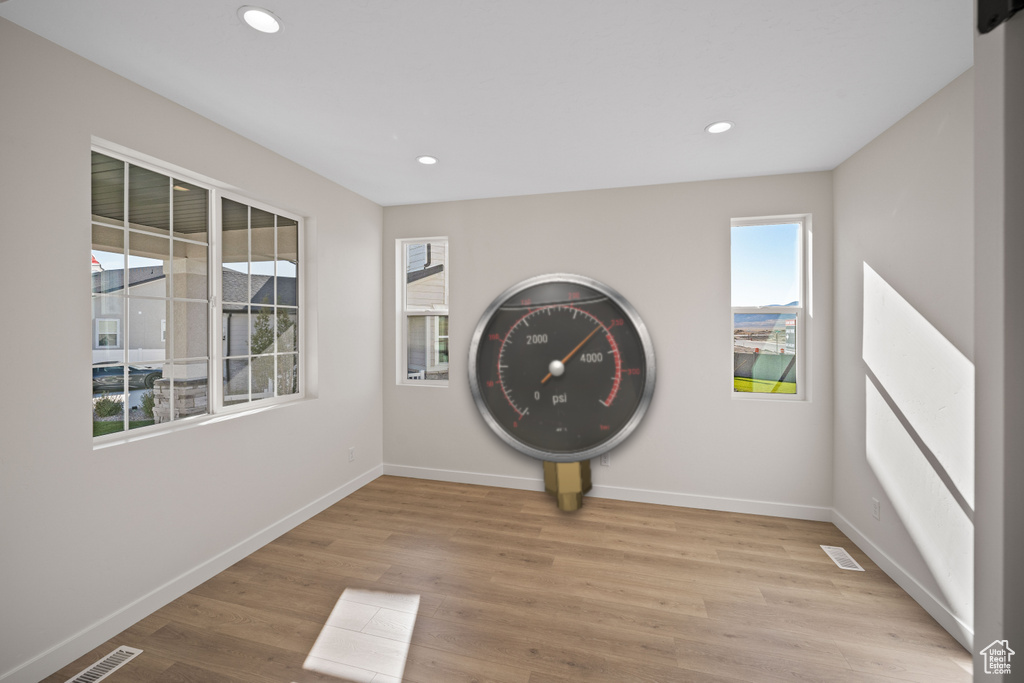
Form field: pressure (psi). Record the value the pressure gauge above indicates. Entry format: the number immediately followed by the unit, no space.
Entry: 3500psi
